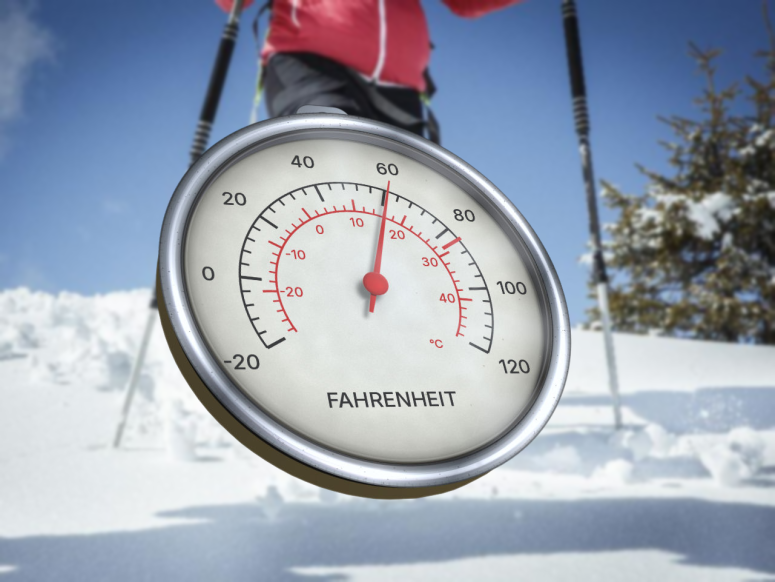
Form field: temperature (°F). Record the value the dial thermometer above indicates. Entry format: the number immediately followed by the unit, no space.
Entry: 60°F
